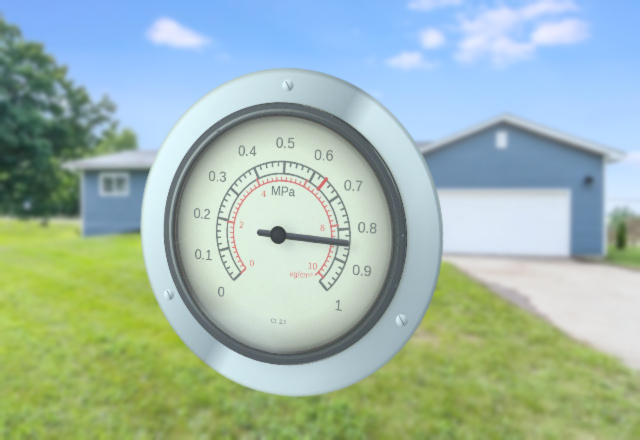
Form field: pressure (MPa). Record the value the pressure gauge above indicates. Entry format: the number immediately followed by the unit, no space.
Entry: 0.84MPa
